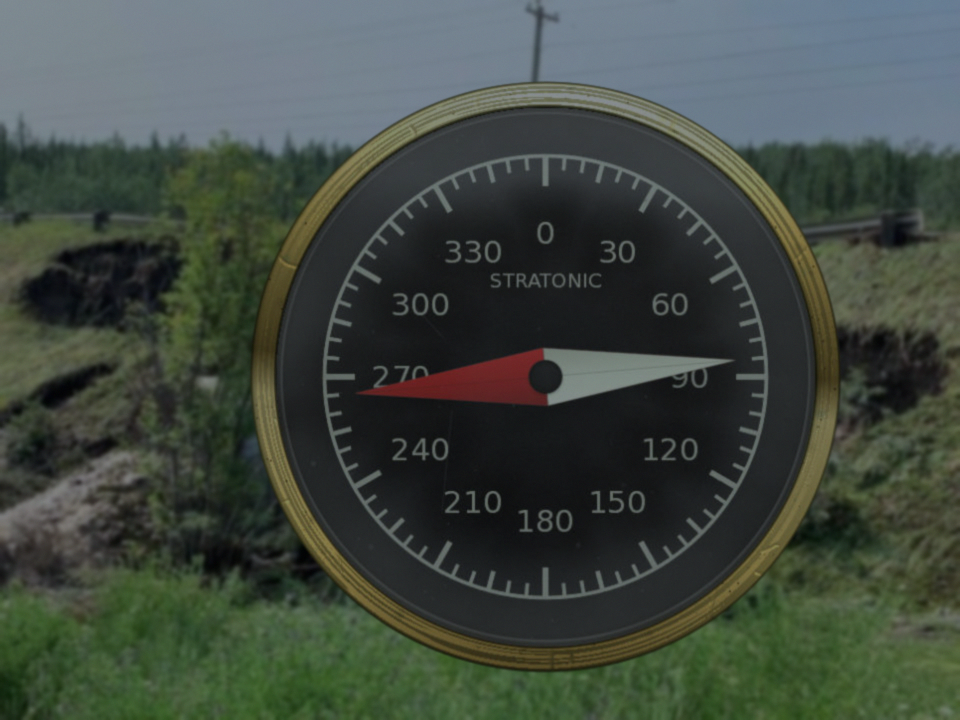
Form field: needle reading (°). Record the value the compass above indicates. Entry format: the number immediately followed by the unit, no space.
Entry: 265°
